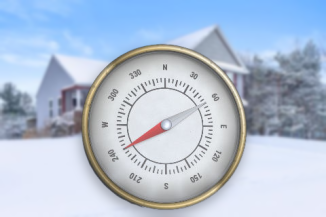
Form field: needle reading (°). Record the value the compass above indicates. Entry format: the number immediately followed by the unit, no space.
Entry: 240°
